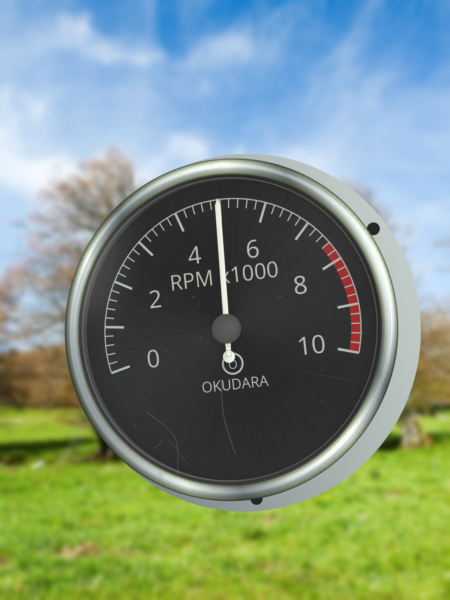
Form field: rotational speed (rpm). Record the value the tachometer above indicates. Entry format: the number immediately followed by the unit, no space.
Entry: 5000rpm
